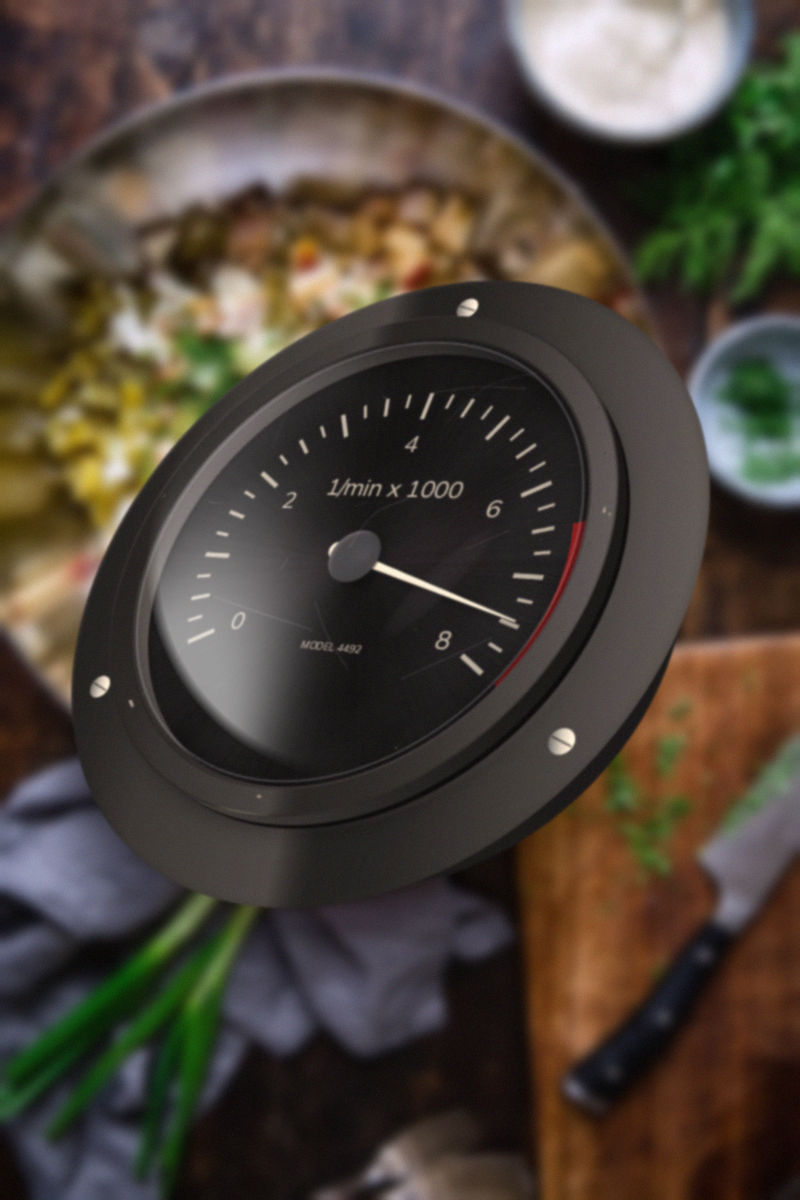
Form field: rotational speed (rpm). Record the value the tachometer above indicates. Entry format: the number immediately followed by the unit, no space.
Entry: 7500rpm
